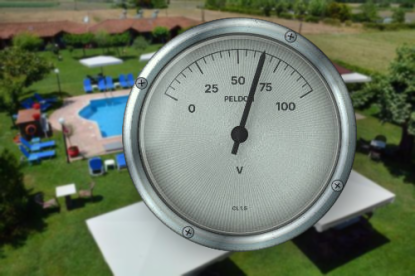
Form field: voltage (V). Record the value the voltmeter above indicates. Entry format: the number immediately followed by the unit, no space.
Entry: 65V
